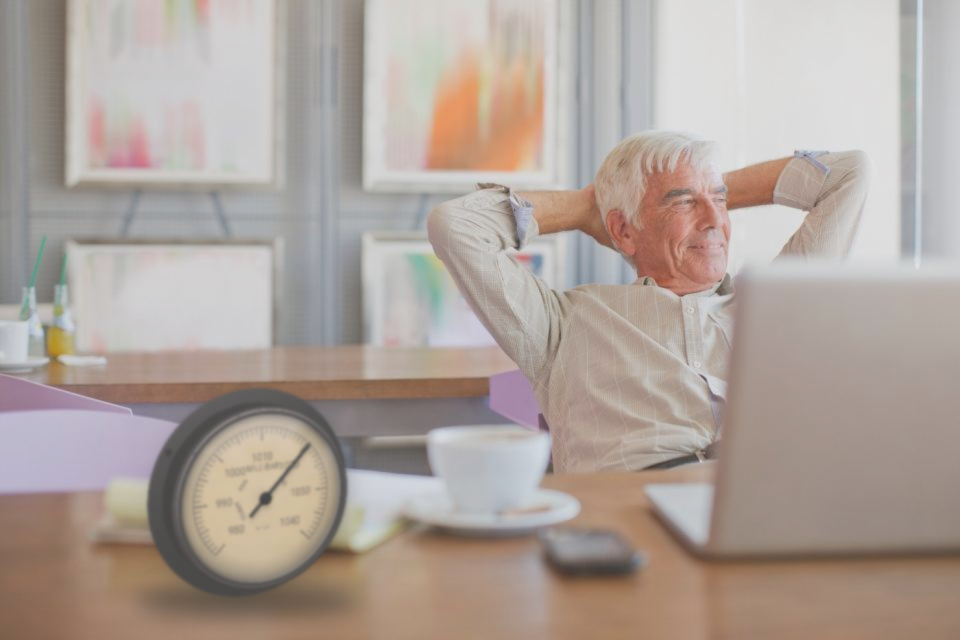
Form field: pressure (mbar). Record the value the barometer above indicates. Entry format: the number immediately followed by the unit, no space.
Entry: 1020mbar
